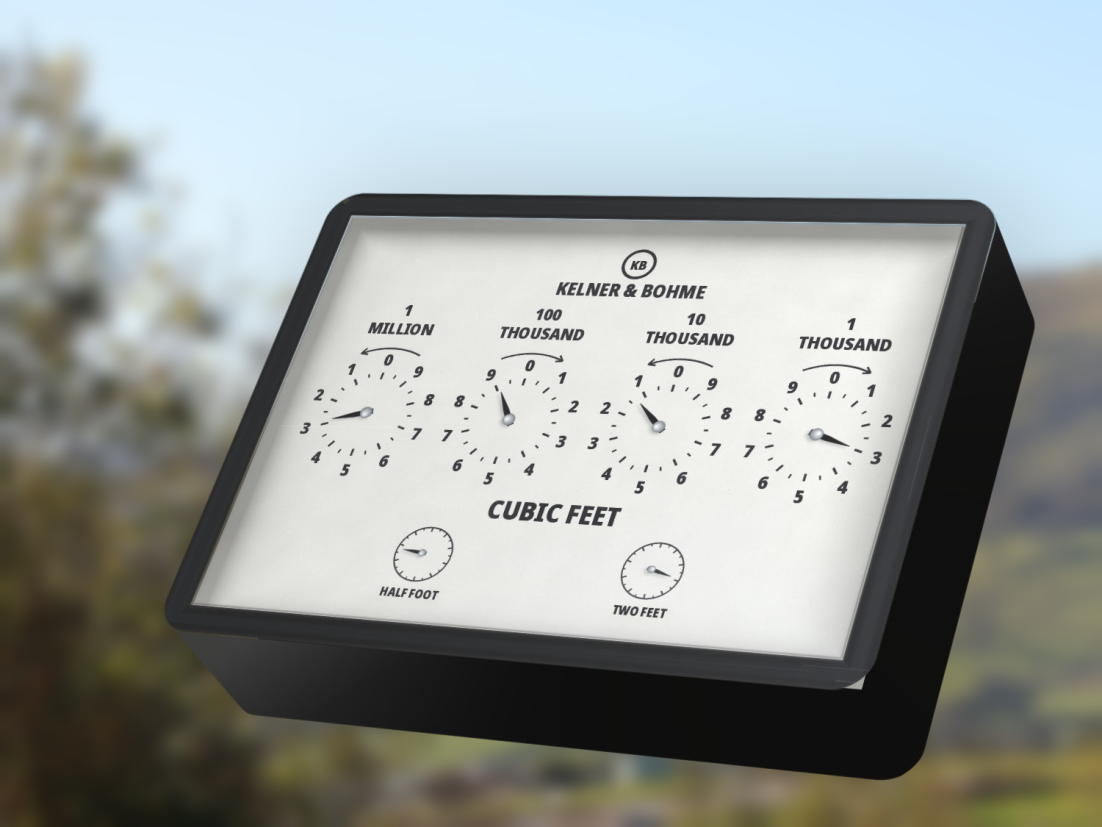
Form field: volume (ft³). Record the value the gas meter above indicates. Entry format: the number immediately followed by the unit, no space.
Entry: 291300ft³
